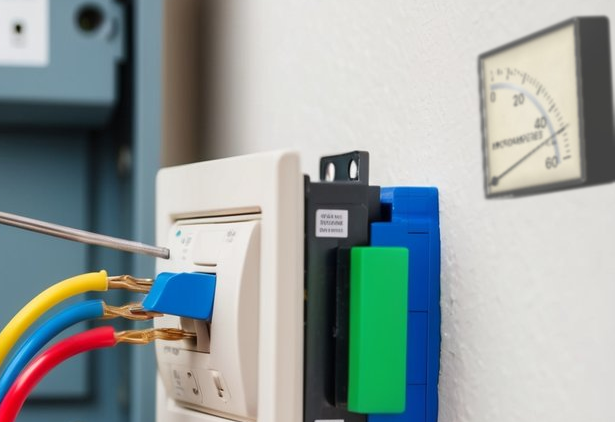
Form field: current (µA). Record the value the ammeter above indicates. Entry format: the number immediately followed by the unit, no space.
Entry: 50µA
